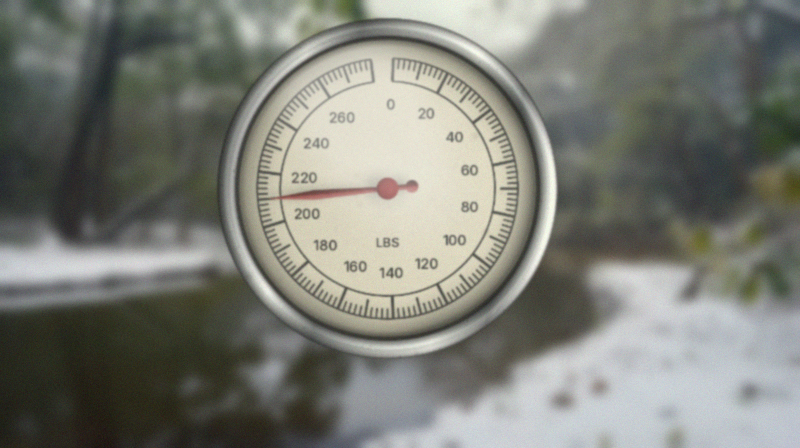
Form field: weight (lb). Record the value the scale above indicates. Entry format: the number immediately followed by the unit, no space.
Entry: 210lb
